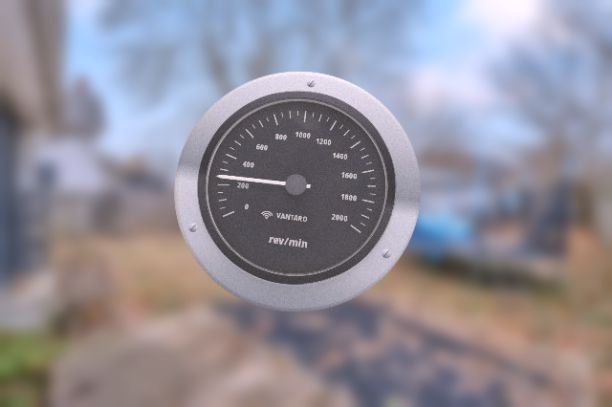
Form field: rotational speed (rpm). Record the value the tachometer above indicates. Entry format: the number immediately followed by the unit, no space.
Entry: 250rpm
